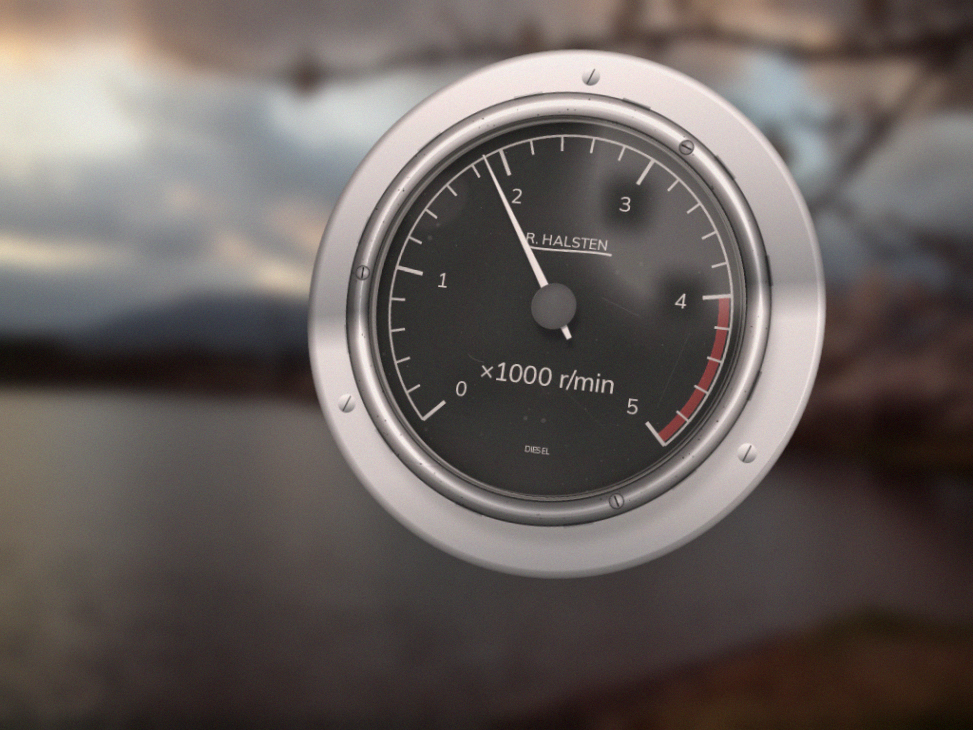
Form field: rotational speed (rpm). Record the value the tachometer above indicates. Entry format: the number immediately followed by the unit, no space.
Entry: 1900rpm
